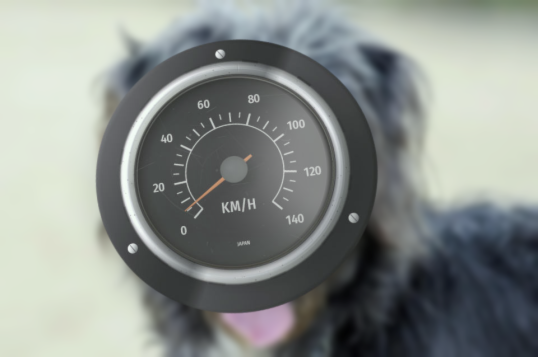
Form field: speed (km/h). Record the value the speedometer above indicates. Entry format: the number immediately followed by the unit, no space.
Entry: 5km/h
